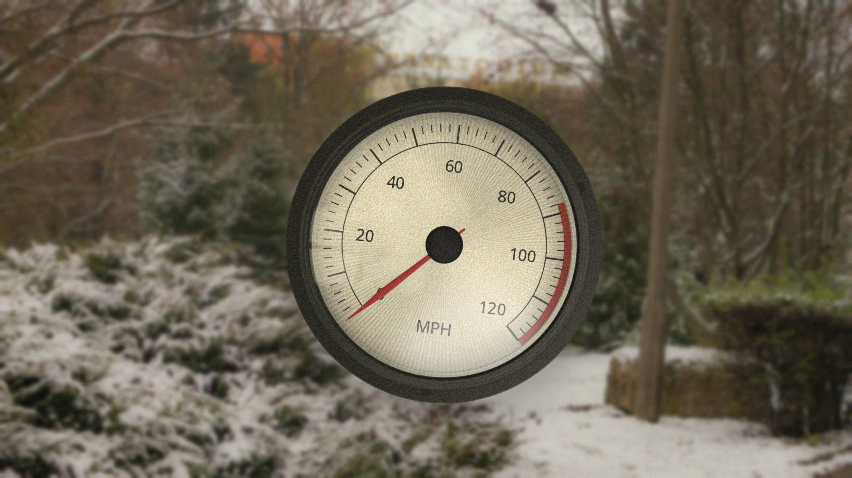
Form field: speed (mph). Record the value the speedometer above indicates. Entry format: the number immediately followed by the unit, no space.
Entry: 0mph
